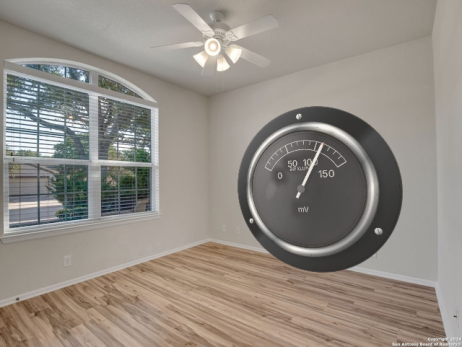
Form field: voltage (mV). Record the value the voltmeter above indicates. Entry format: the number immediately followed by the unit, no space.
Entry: 110mV
